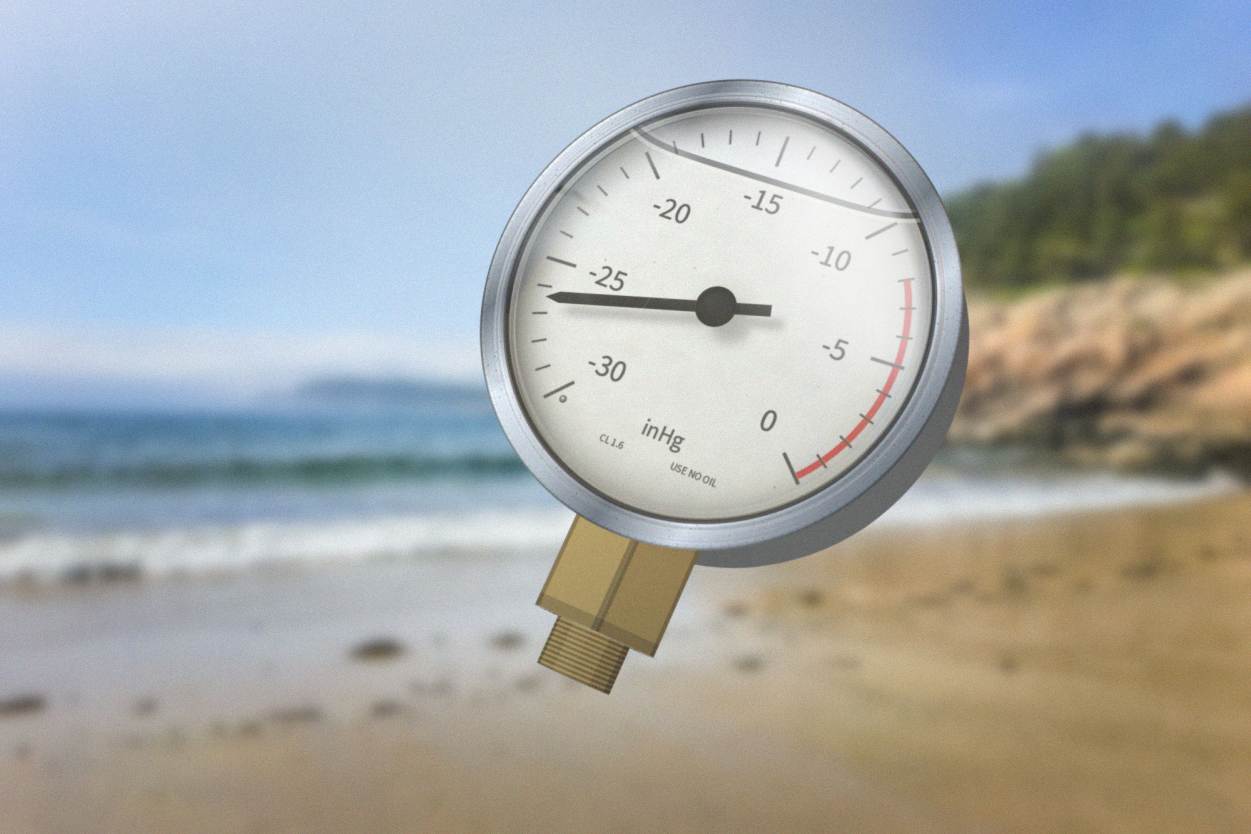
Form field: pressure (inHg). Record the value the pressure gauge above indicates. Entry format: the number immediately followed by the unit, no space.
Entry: -26.5inHg
